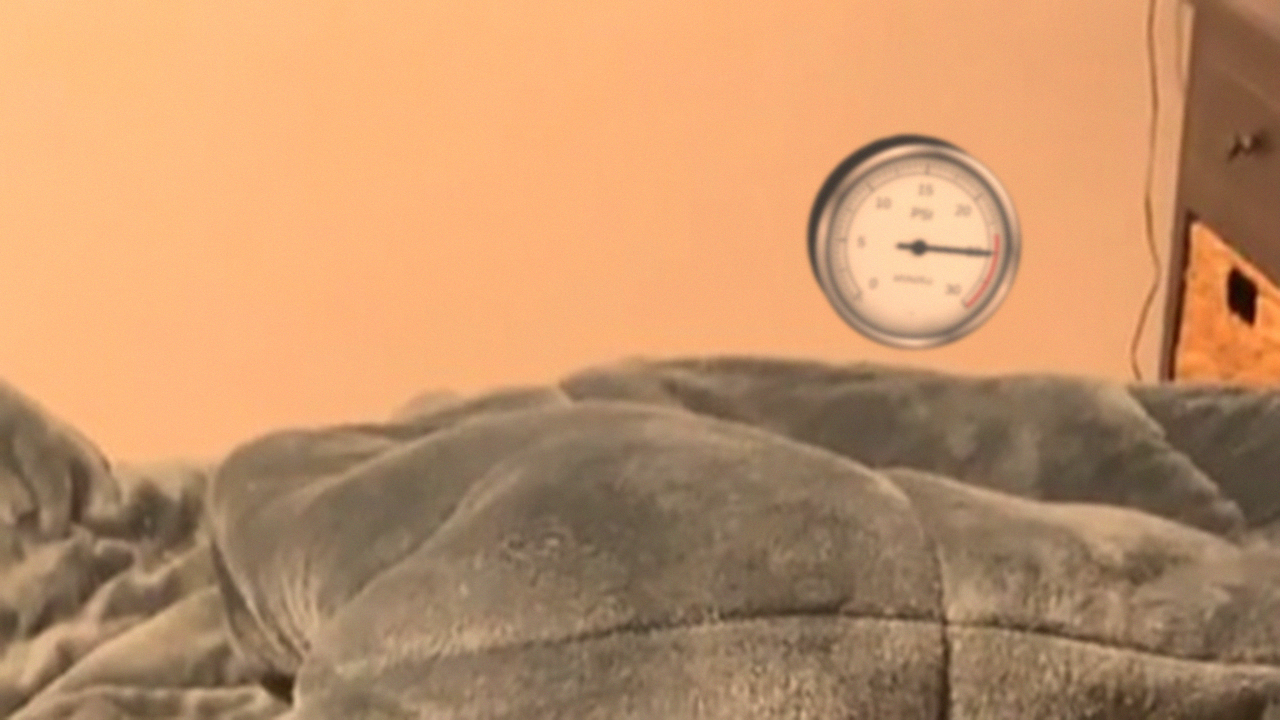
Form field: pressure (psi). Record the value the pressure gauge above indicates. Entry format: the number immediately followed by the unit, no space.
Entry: 25psi
